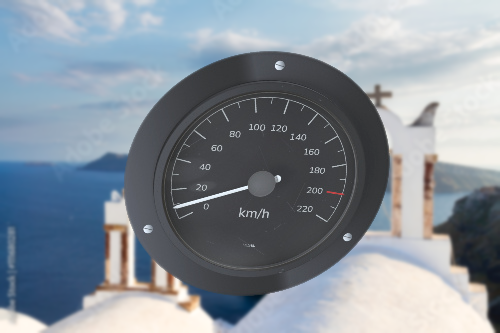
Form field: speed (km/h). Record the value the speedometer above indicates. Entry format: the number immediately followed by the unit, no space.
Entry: 10km/h
